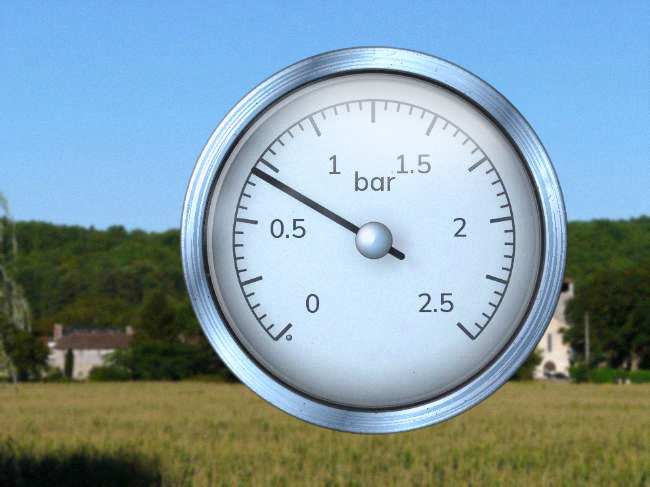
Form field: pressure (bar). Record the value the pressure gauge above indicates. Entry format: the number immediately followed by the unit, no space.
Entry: 0.7bar
